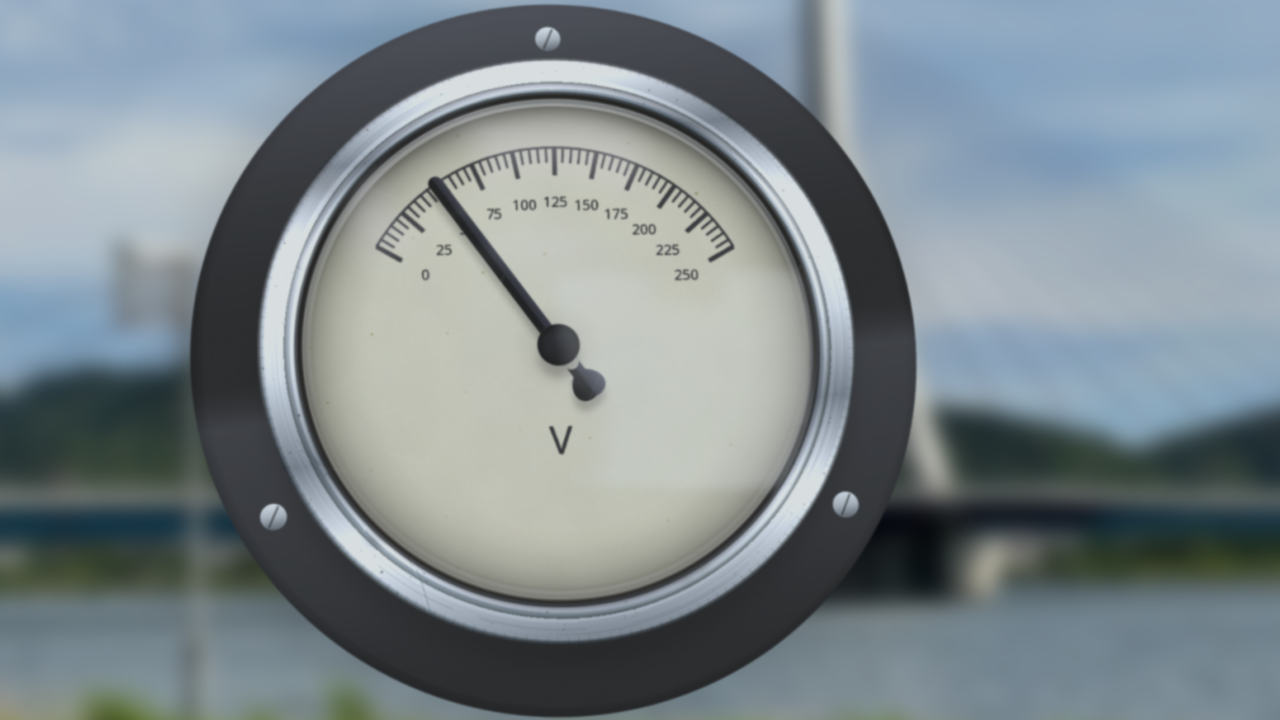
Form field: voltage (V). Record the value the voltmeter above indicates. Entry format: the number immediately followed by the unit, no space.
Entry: 50V
